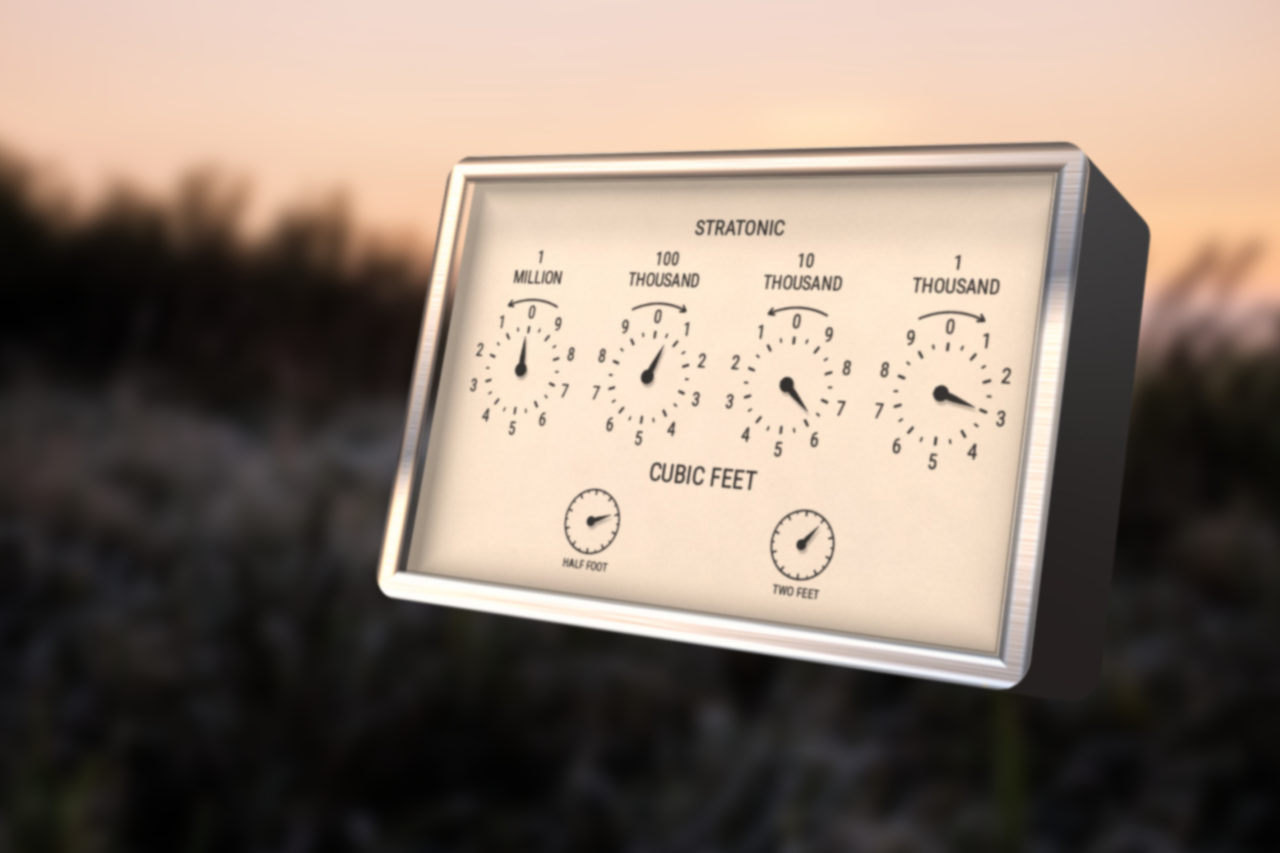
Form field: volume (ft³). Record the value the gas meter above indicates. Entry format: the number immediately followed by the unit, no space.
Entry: 6300ft³
